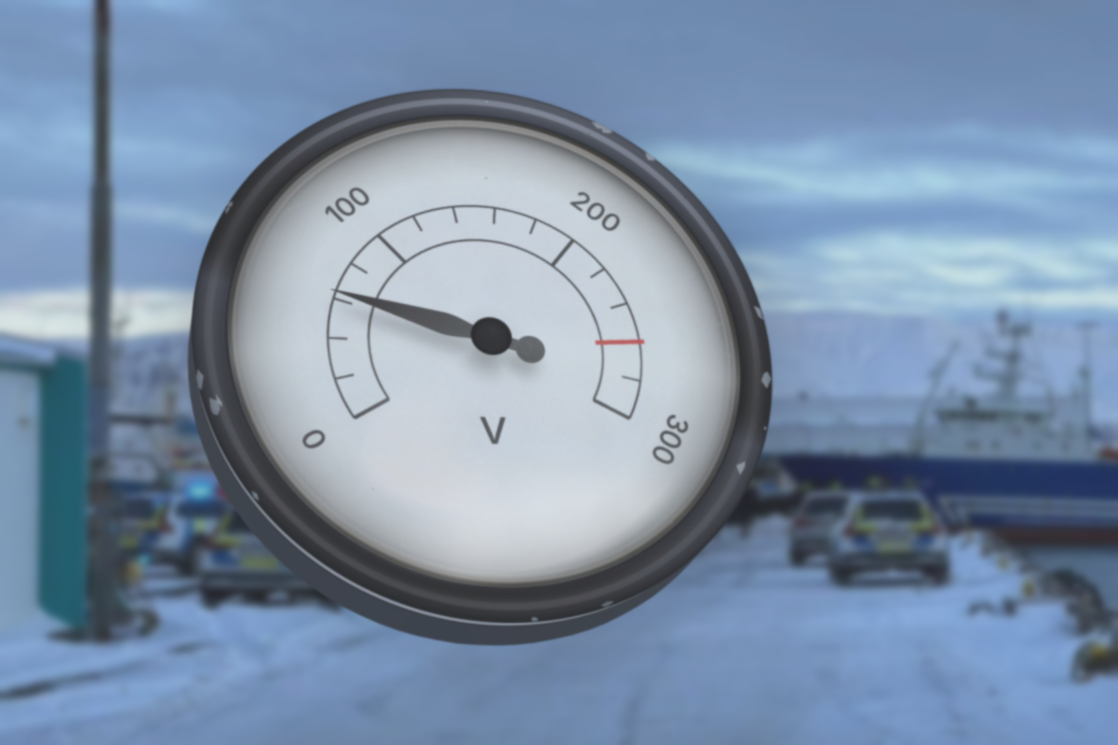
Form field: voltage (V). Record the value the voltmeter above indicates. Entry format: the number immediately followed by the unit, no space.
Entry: 60V
